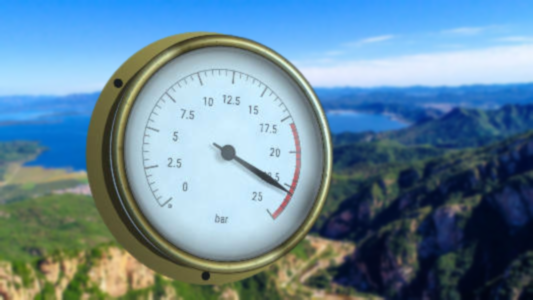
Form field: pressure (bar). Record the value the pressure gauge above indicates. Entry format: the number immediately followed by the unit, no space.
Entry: 23bar
